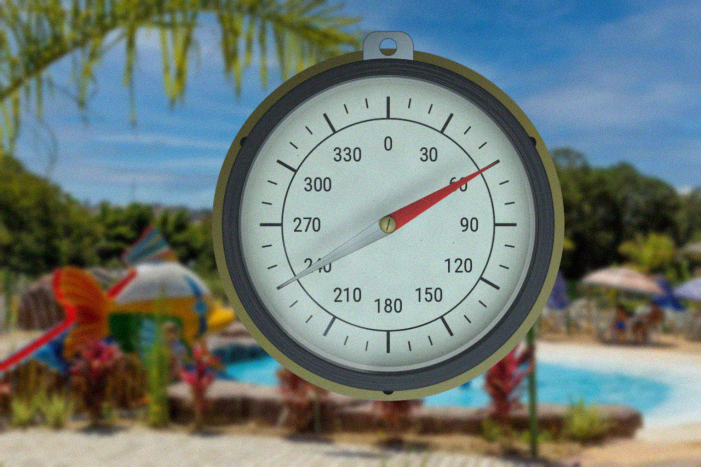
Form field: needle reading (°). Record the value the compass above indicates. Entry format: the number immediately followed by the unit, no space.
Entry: 60°
